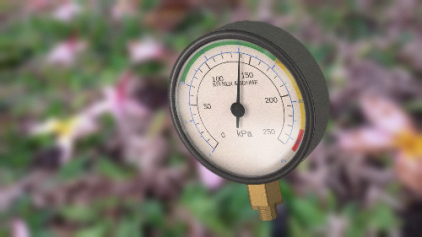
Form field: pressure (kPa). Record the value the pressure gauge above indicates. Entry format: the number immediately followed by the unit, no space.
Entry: 140kPa
